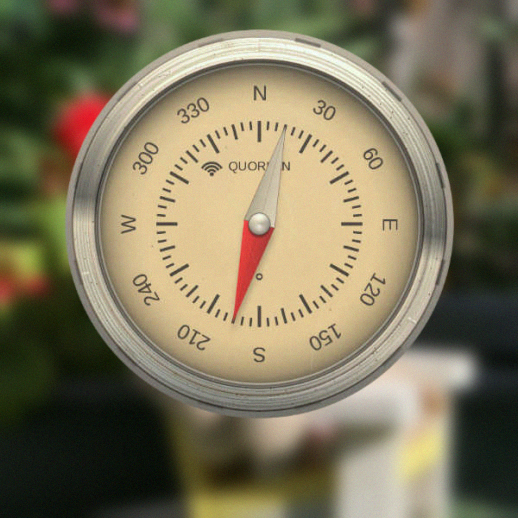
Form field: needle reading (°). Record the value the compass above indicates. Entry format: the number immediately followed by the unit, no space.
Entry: 195°
